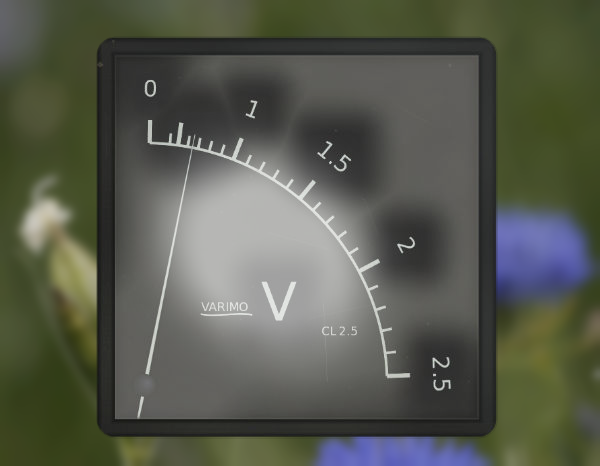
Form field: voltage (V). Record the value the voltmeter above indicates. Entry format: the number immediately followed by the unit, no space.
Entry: 0.65V
